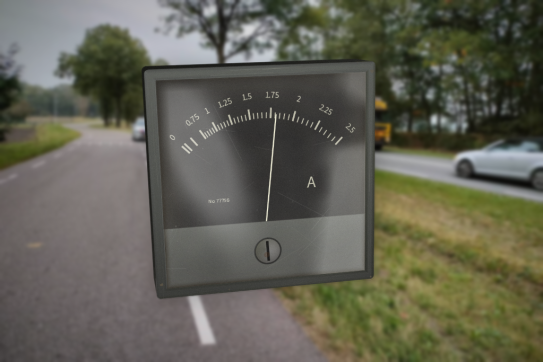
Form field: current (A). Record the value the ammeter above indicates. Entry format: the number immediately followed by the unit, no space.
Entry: 1.8A
